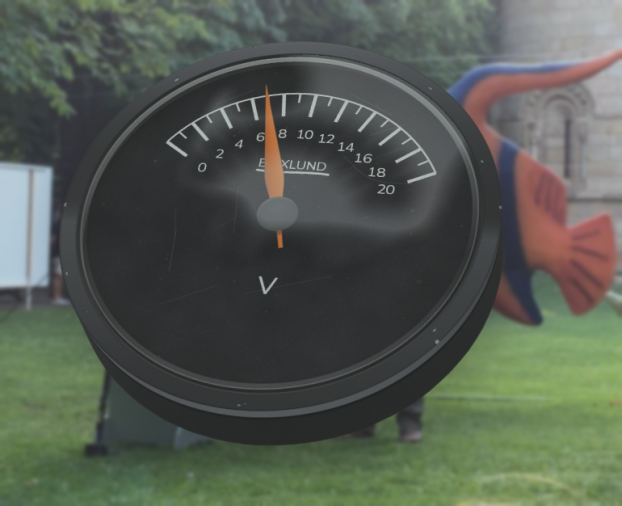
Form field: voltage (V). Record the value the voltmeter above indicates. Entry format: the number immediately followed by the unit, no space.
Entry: 7V
